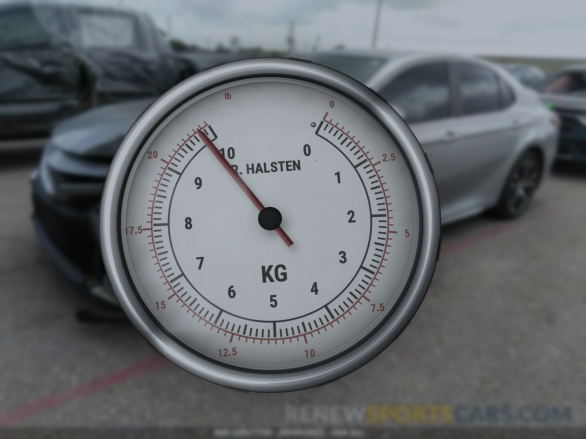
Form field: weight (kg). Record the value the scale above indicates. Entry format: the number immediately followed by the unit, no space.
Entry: 9.8kg
